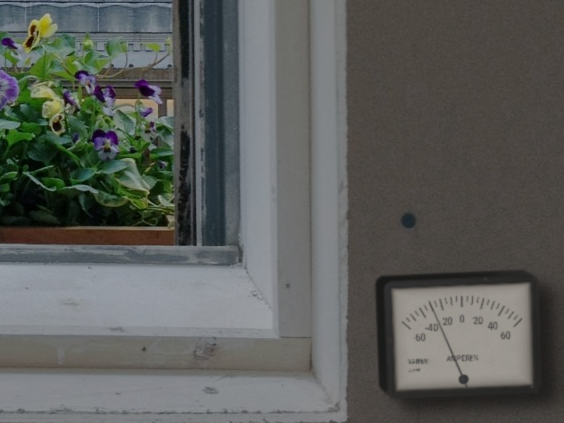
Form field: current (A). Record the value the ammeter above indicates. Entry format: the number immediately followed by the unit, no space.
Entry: -30A
